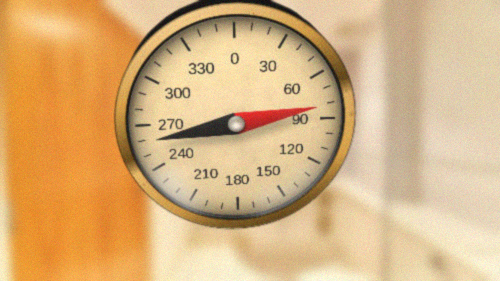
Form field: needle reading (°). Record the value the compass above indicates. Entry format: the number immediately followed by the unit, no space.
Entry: 80°
